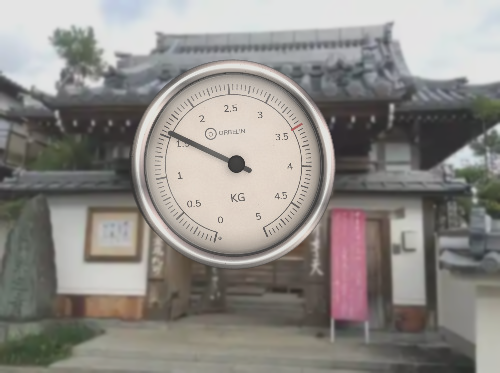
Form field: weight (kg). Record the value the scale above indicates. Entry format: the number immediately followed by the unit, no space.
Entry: 1.55kg
